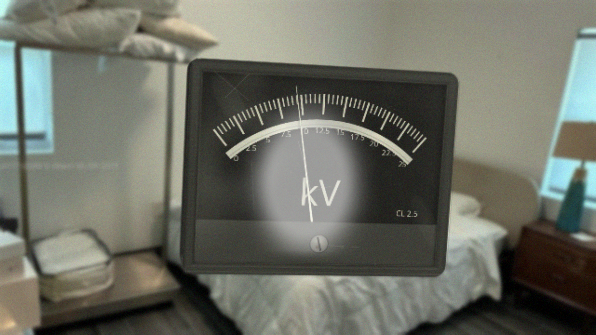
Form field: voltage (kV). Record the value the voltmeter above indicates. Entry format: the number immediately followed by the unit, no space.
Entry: 9.5kV
